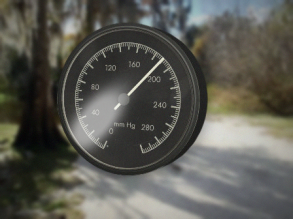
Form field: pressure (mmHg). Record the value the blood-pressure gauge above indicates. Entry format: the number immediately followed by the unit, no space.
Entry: 190mmHg
